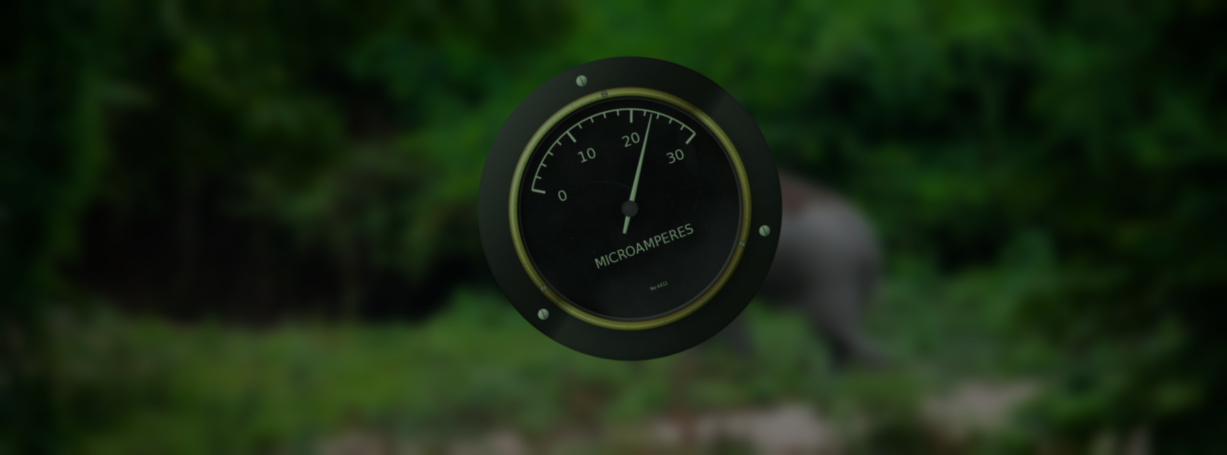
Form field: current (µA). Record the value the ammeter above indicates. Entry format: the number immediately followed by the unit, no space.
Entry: 23µA
